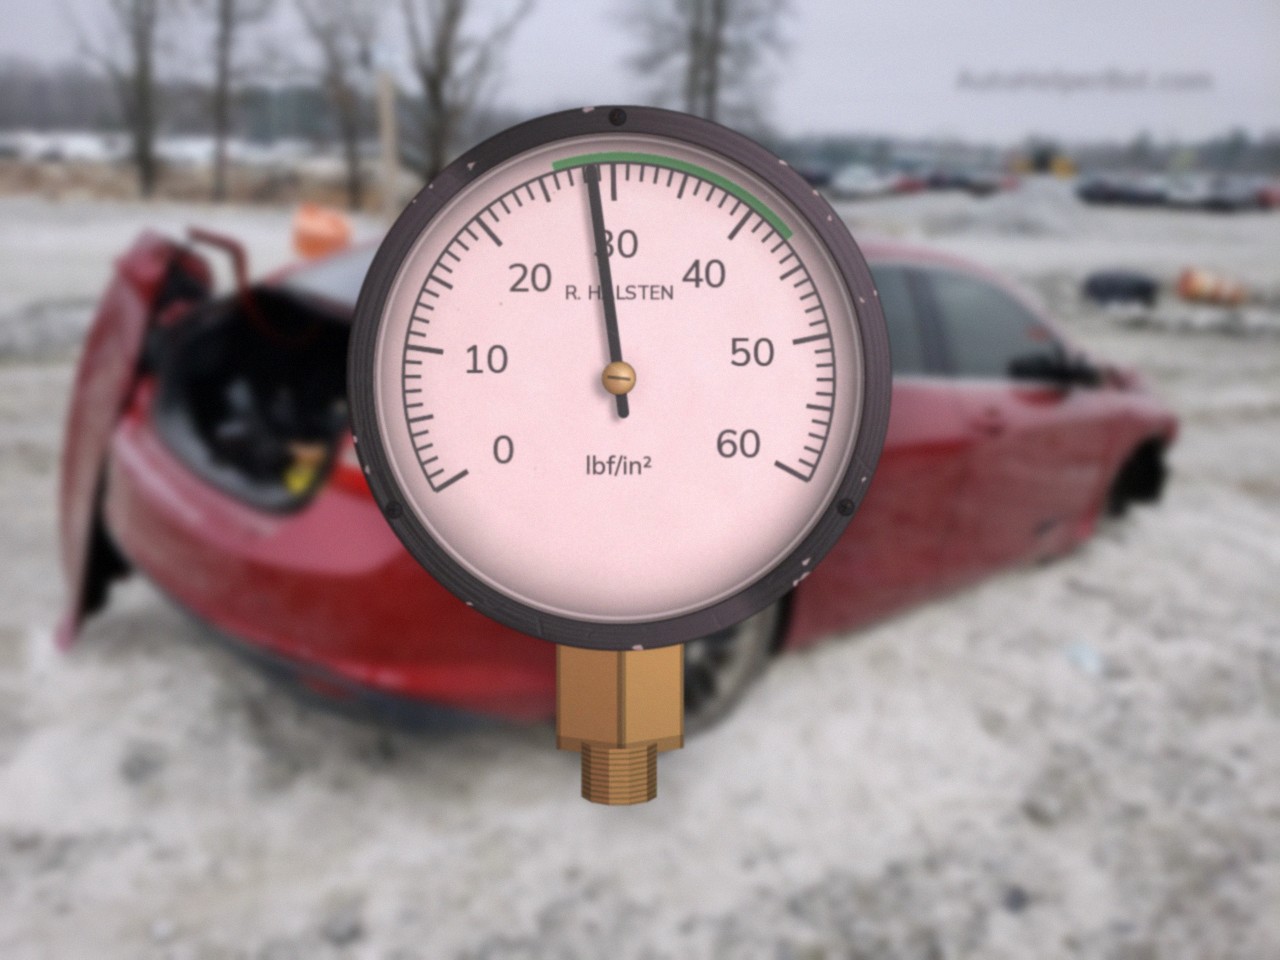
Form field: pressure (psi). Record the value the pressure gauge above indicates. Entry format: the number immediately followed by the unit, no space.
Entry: 28.5psi
